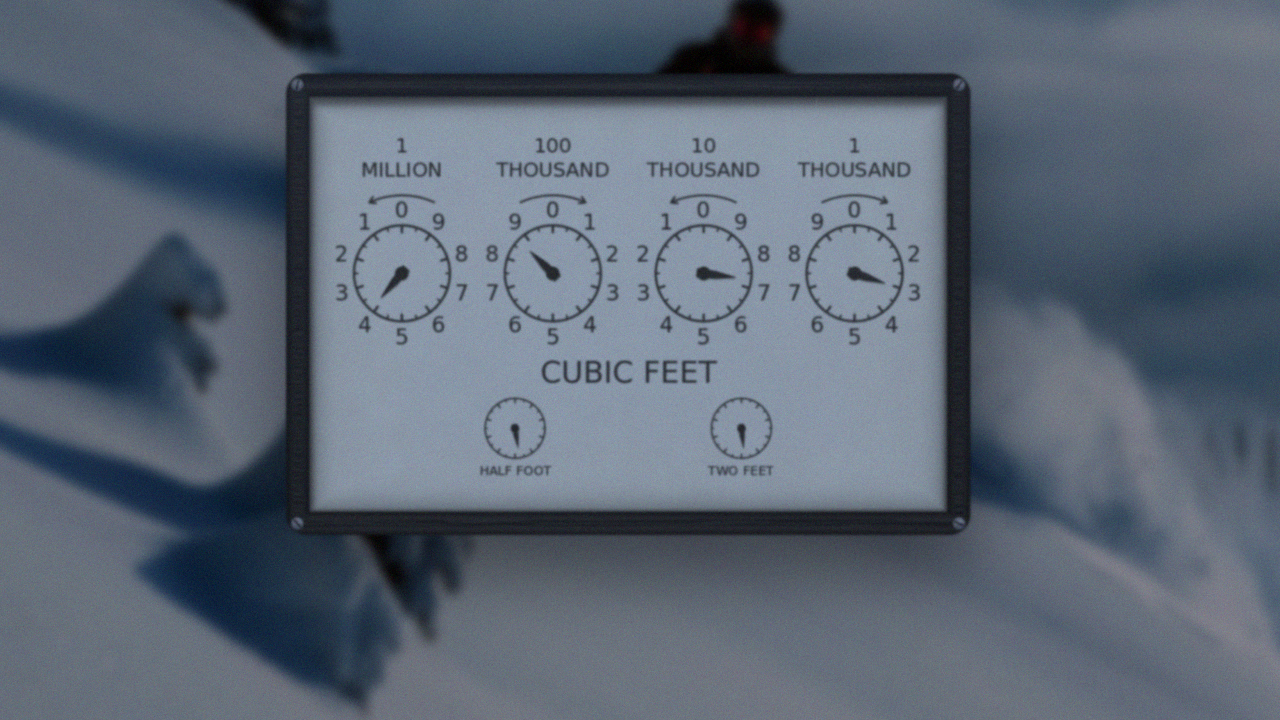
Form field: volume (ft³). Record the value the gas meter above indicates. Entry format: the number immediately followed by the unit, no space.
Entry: 387300ft³
